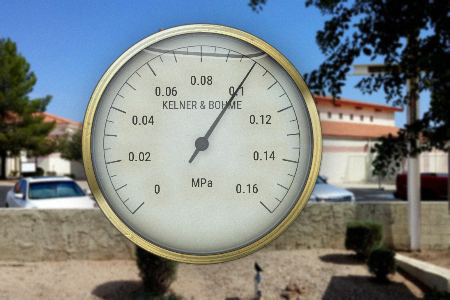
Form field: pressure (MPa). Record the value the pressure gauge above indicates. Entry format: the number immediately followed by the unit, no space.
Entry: 0.1MPa
